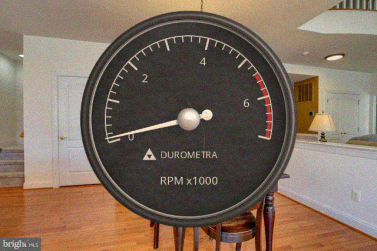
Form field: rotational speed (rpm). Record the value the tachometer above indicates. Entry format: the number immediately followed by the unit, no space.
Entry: 100rpm
